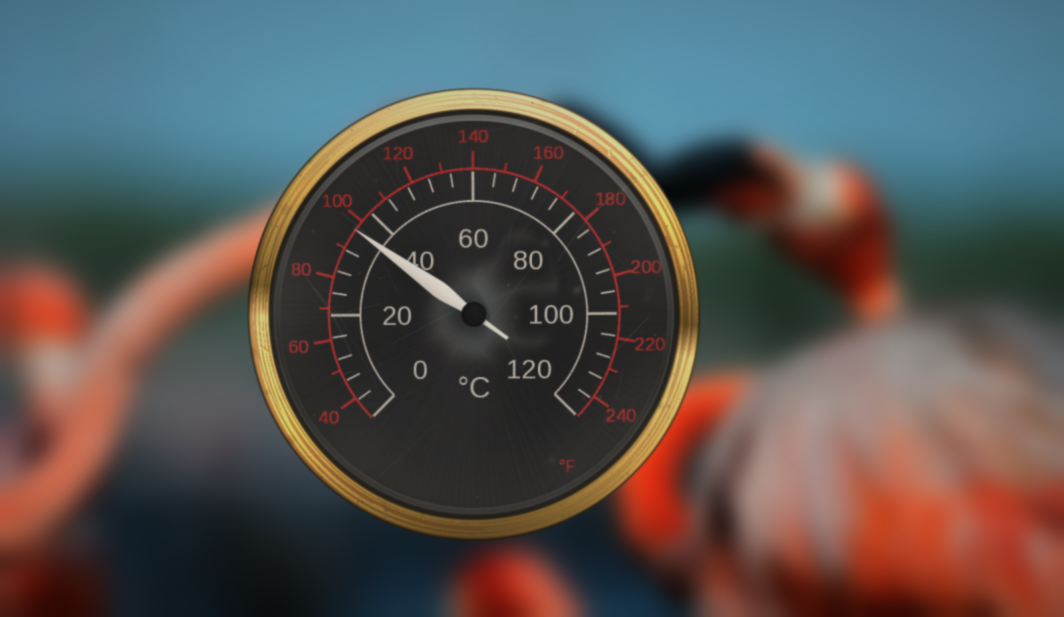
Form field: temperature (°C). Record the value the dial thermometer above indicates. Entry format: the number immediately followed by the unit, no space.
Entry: 36°C
